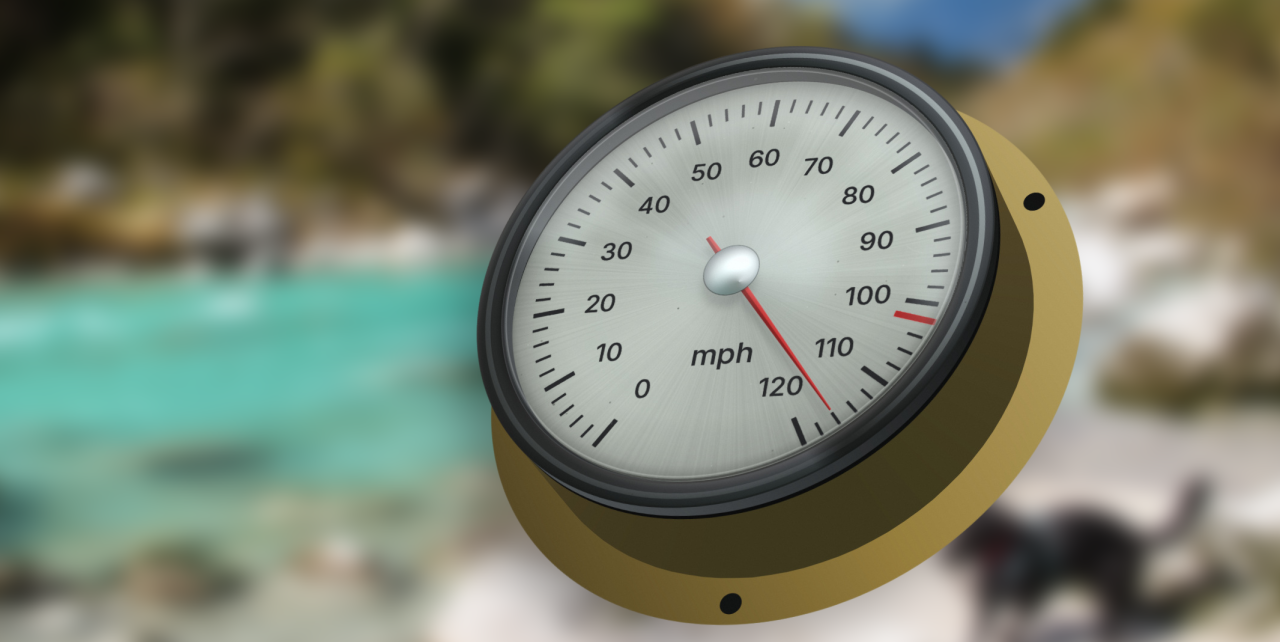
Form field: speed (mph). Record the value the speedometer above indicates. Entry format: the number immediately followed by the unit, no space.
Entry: 116mph
